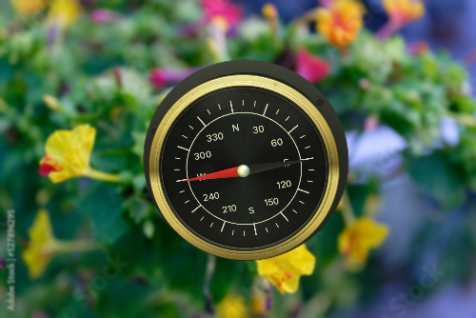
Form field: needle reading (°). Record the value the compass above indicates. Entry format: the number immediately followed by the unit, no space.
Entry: 270°
